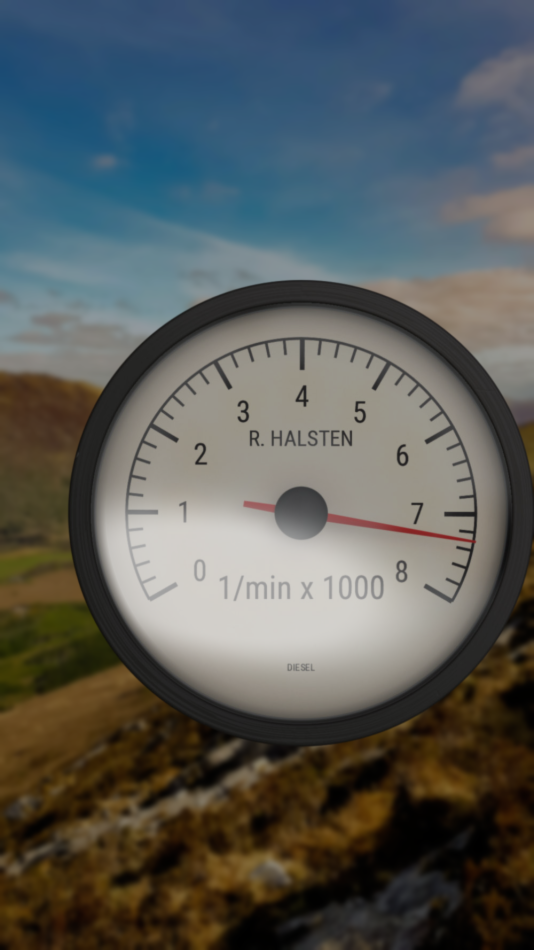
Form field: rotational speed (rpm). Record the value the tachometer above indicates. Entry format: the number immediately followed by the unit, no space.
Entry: 7300rpm
